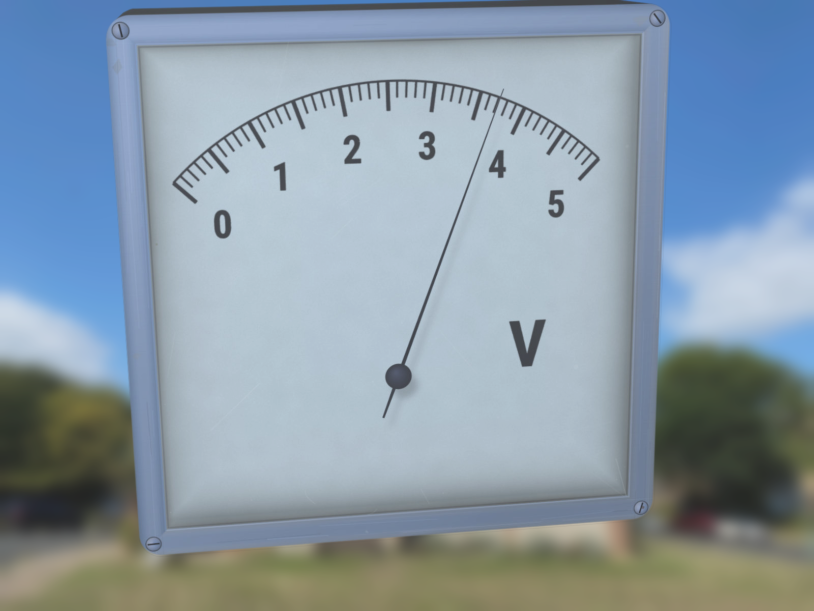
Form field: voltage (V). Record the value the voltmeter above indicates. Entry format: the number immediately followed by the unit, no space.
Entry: 3.7V
